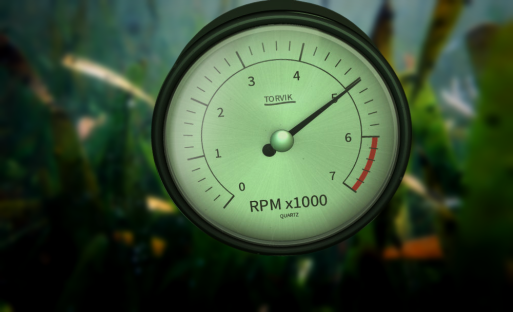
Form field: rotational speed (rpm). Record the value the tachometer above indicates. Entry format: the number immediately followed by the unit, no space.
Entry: 5000rpm
